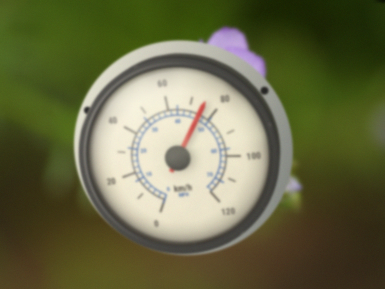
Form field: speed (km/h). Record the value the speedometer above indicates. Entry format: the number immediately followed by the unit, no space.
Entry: 75km/h
